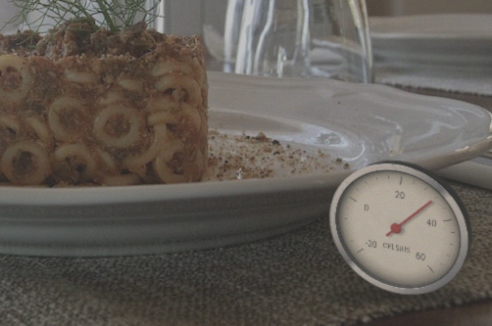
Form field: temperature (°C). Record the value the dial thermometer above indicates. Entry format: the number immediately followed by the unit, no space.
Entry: 32°C
